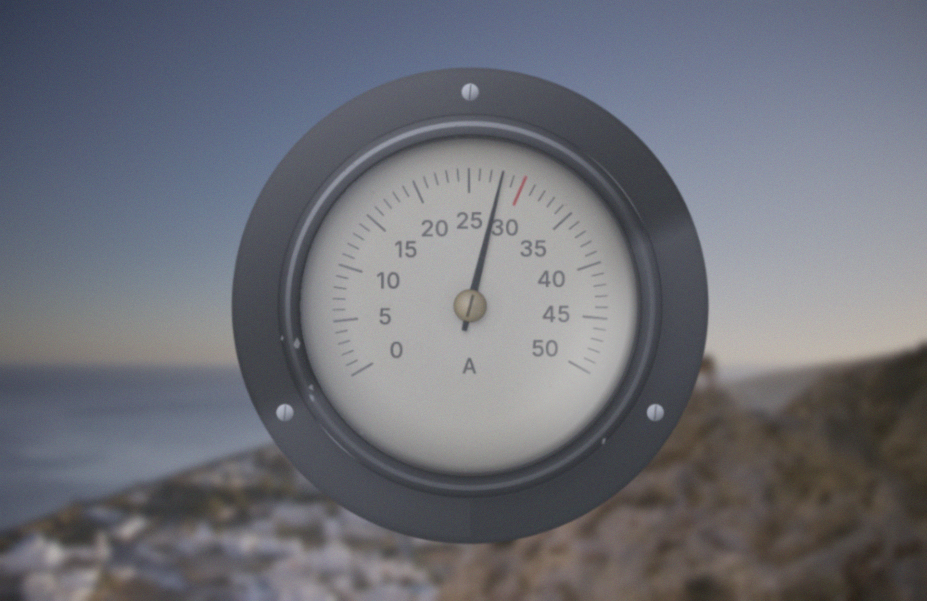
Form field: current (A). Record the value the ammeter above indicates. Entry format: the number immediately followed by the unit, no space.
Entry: 28A
